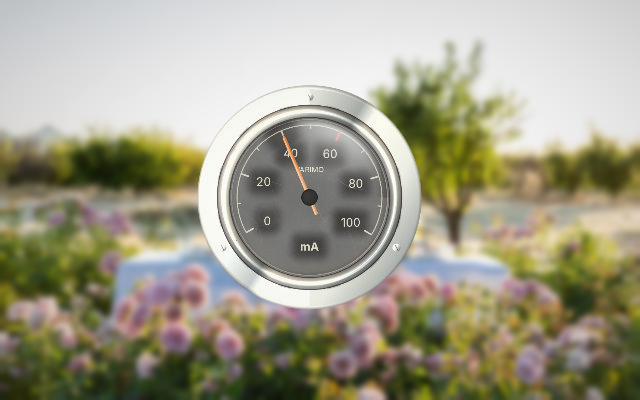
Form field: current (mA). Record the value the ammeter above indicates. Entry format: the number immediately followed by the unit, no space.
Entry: 40mA
